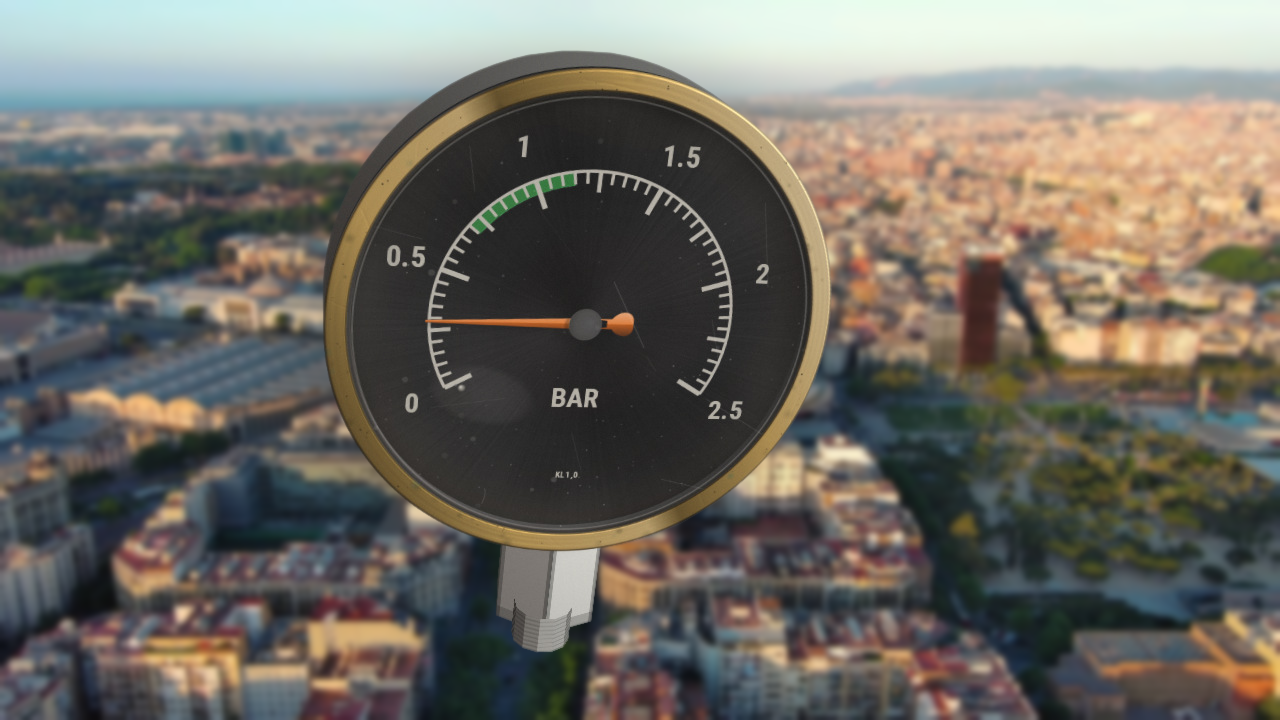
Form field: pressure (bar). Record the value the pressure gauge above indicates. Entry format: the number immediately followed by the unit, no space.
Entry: 0.3bar
